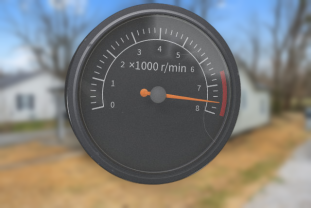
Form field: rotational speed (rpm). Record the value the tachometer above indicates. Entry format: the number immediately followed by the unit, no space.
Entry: 7600rpm
